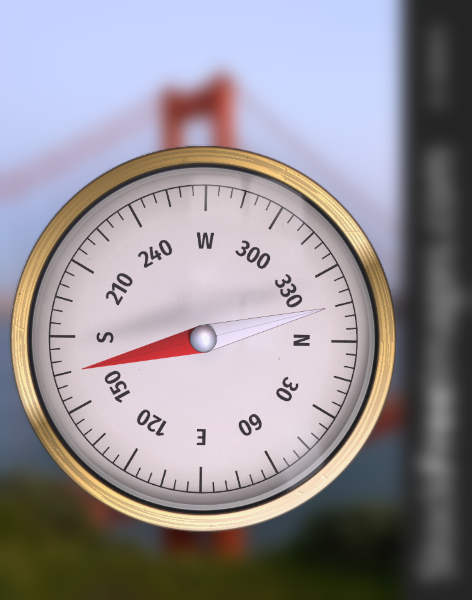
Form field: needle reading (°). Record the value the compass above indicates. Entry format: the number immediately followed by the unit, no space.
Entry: 165°
